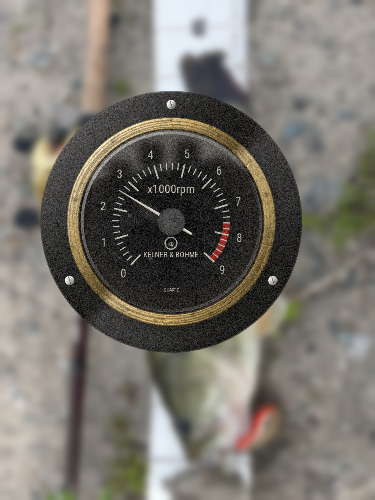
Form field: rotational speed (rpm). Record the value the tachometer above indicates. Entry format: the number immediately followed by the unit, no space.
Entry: 2600rpm
